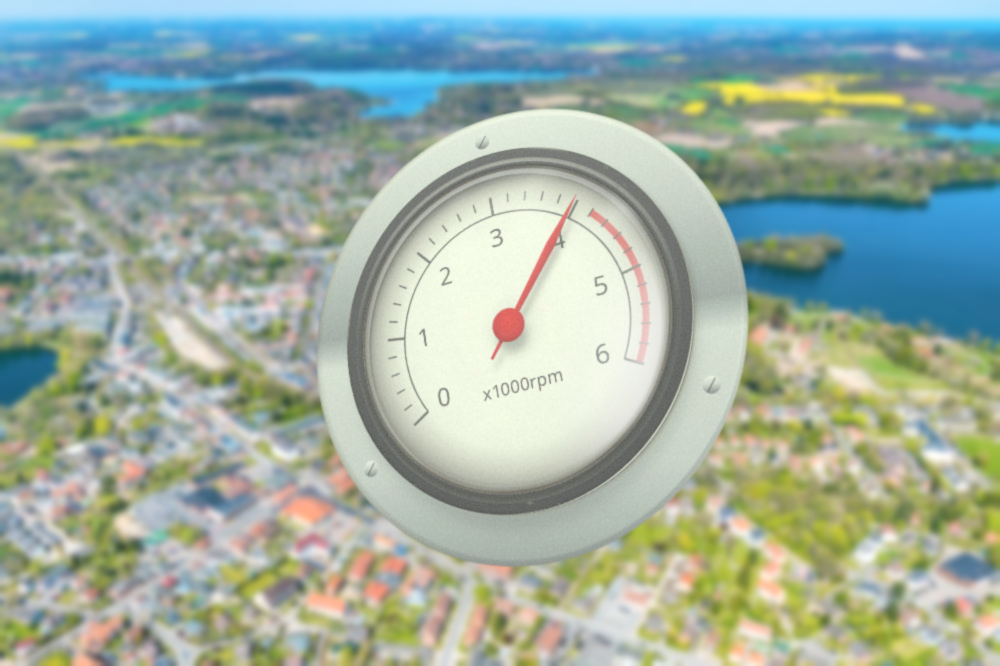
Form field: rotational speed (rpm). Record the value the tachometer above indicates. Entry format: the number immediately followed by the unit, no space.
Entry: 4000rpm
